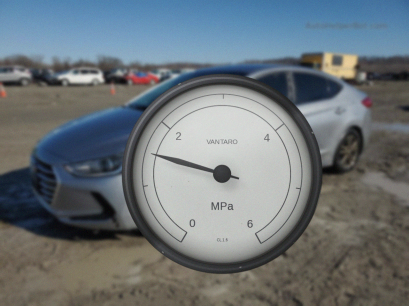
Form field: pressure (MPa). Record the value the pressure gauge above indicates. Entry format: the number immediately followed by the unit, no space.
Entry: 1.5MPa
